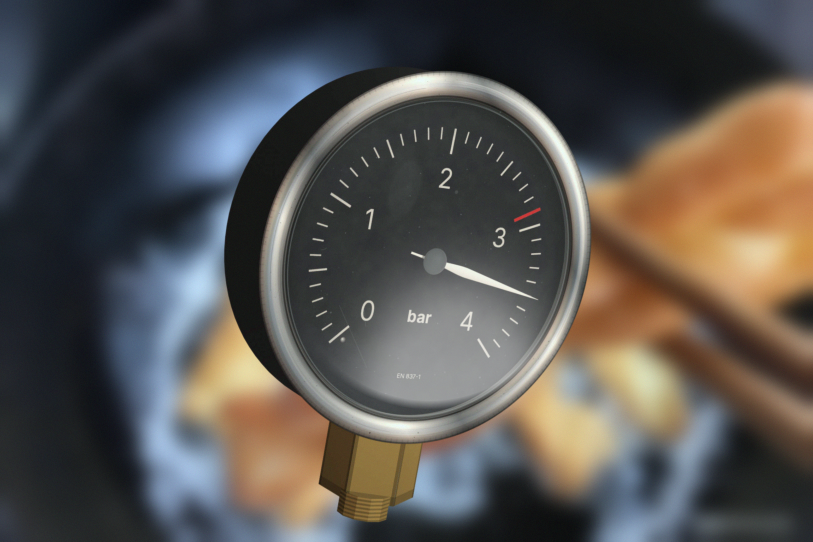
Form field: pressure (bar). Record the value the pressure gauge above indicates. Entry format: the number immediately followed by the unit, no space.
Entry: 3.5bar
